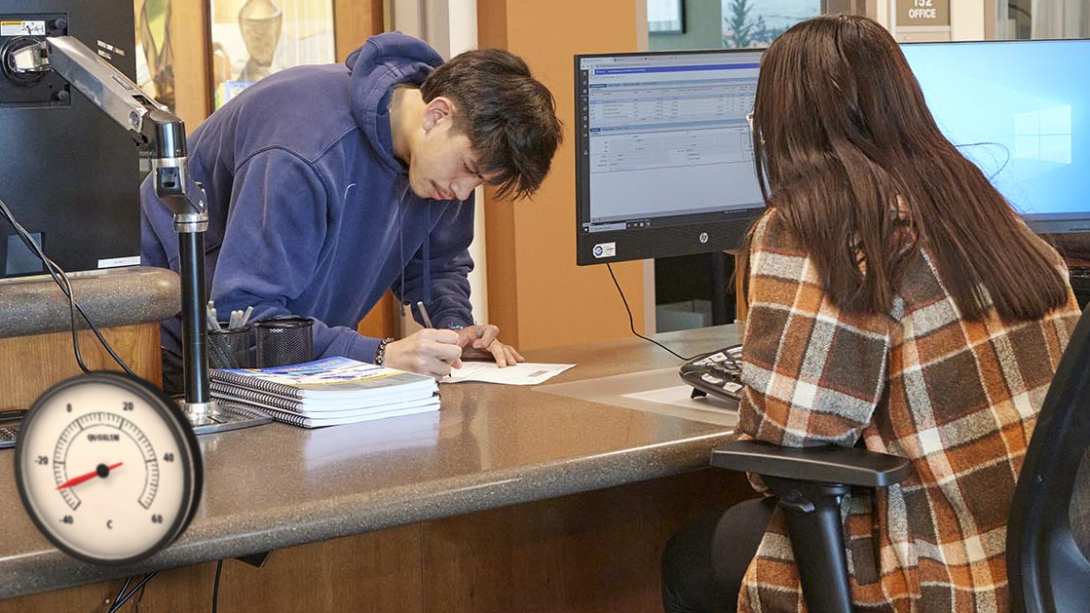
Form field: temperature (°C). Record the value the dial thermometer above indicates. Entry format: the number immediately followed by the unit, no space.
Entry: -30°C
